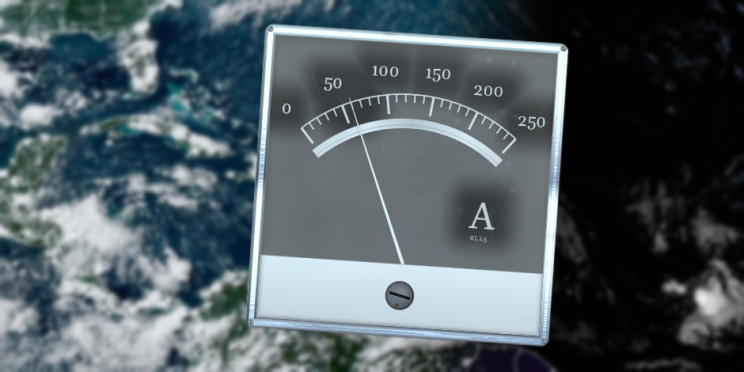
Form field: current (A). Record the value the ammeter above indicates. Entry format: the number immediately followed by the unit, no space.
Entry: 60A
